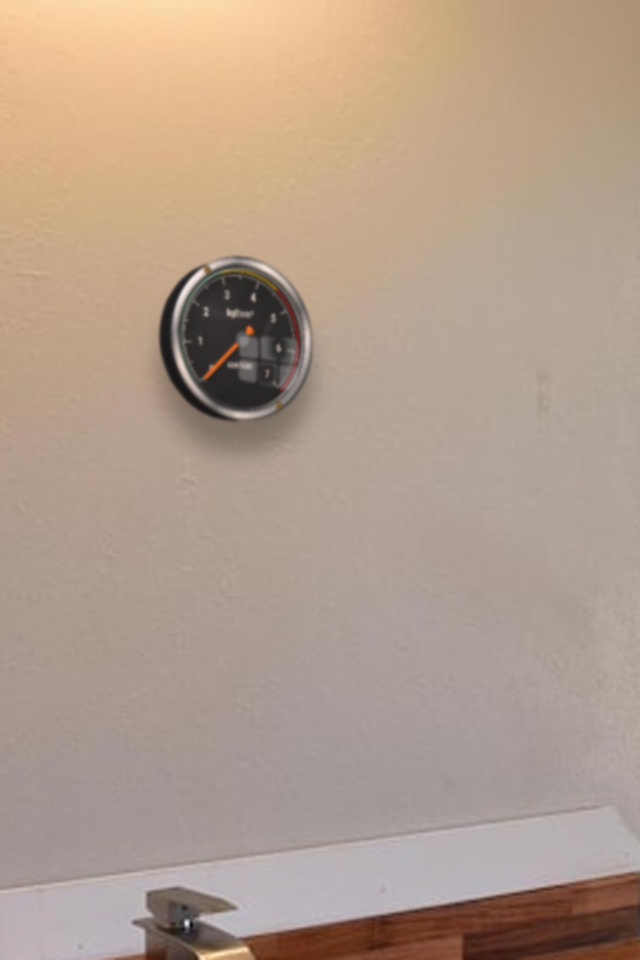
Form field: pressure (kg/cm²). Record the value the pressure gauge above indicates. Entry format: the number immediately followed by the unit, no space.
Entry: 0kg/cm²
